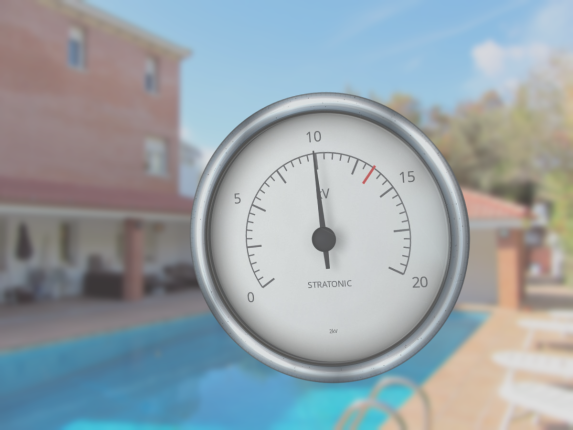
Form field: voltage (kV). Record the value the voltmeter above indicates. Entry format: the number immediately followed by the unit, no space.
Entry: 10kV
